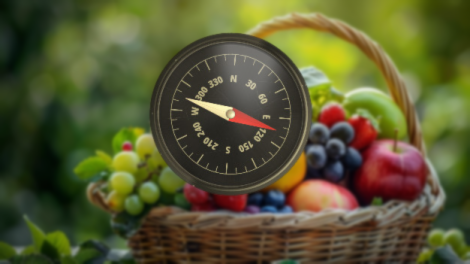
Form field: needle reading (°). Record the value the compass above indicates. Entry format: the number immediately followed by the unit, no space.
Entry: 105°
